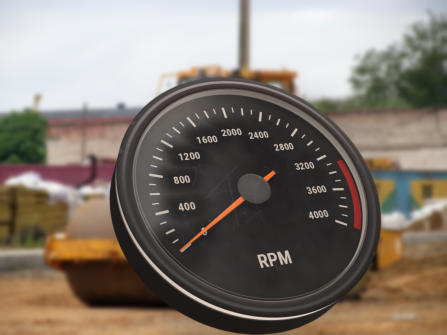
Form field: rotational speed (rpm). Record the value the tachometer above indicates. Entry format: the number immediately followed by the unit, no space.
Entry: 0rpm
